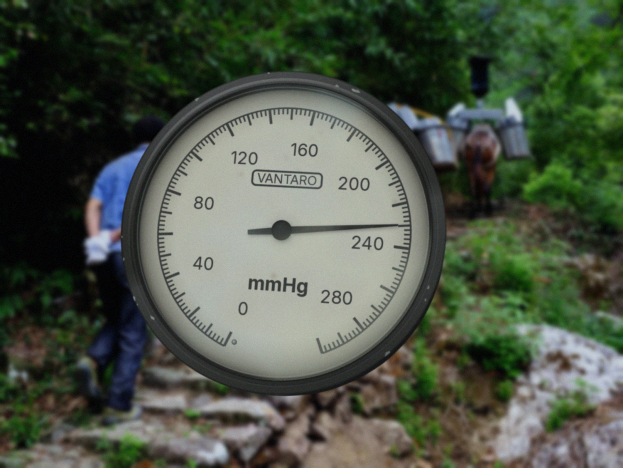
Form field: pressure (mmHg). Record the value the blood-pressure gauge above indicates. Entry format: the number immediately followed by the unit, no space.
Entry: 230mmHg
